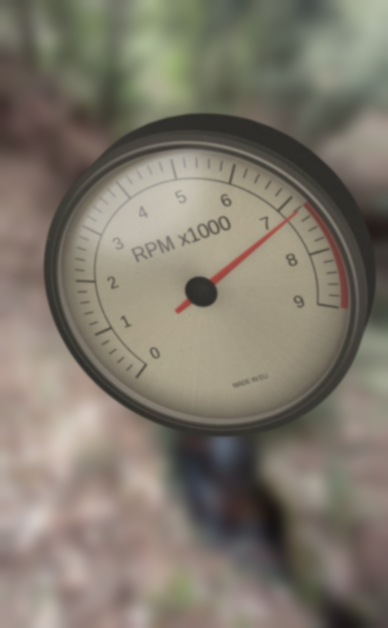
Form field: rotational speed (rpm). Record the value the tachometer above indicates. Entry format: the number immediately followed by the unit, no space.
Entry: 7200rpm
